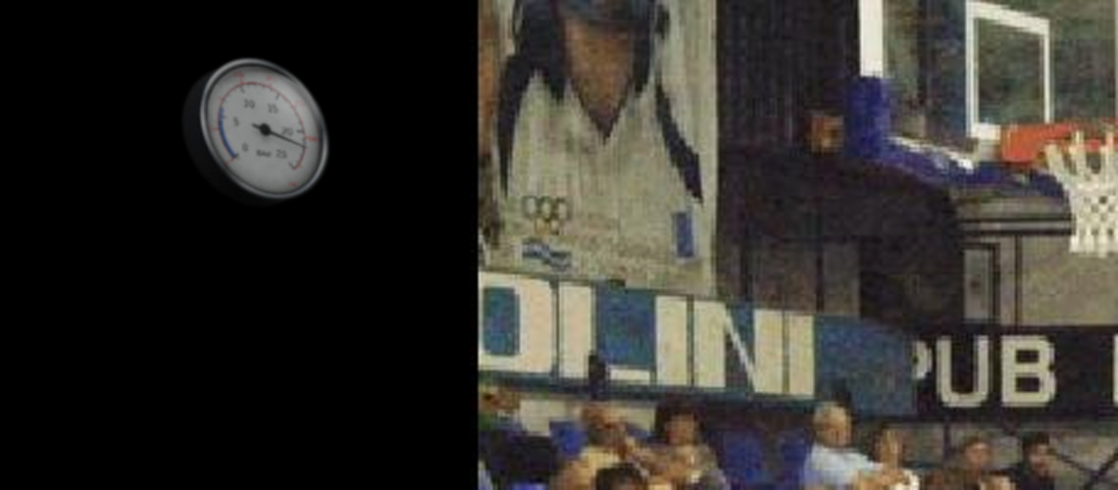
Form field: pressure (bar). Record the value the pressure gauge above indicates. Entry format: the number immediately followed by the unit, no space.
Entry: 22bar
